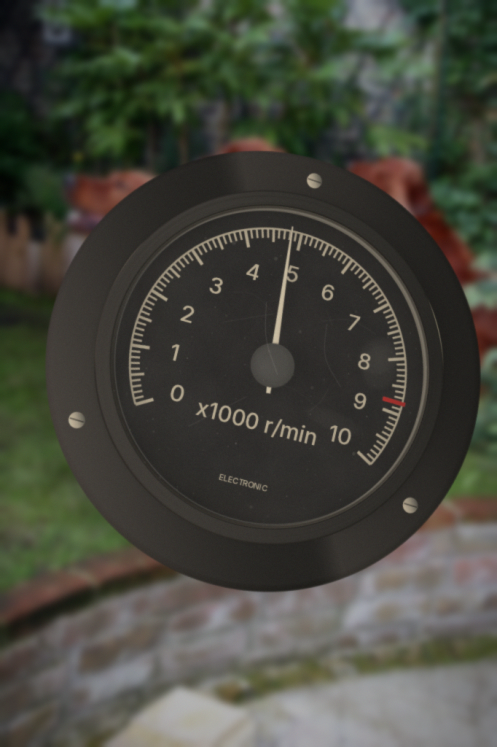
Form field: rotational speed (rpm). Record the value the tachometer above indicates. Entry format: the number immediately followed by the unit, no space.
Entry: 4800rpm
